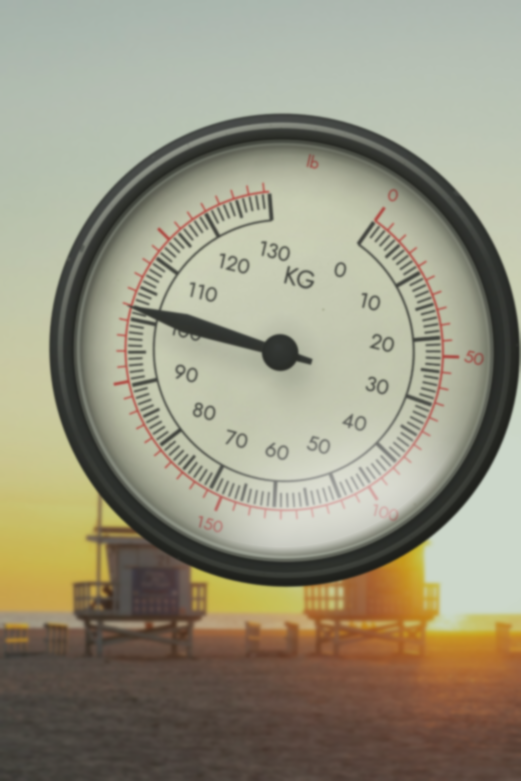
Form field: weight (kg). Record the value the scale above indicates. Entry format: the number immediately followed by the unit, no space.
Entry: 102kg
